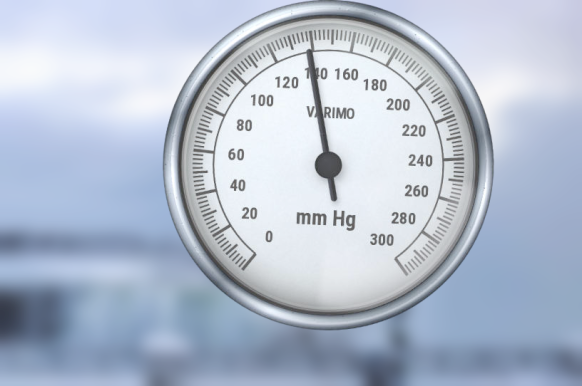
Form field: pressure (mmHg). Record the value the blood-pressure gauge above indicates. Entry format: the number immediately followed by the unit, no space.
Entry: 138mmHg
